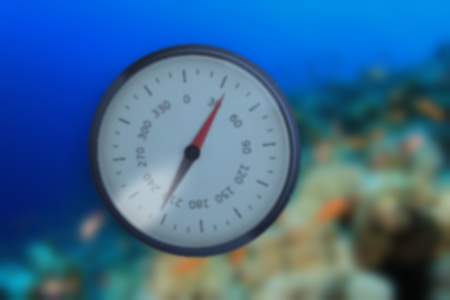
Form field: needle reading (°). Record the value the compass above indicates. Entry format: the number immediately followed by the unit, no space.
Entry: 35°
